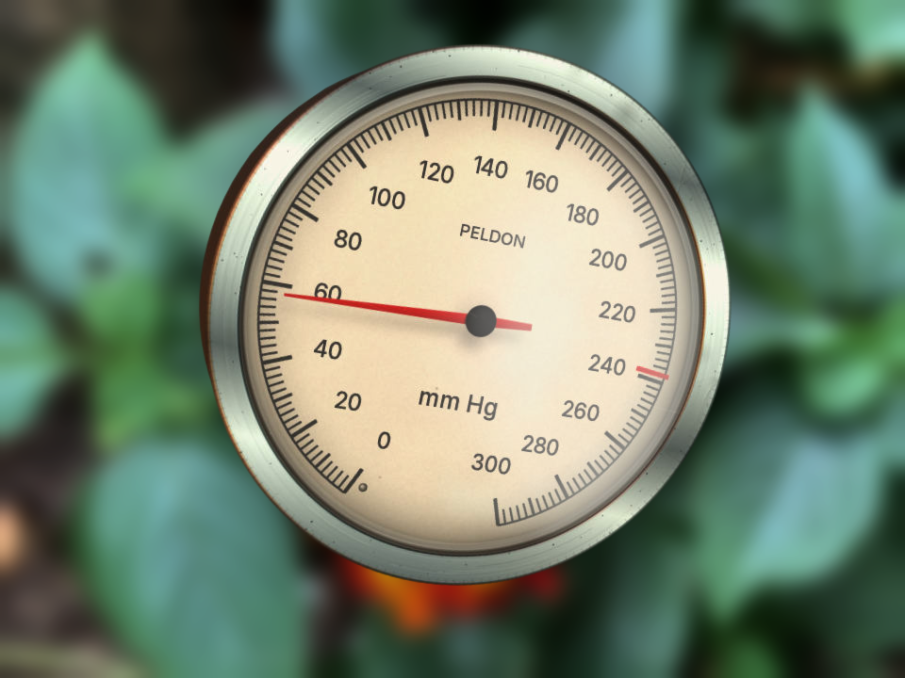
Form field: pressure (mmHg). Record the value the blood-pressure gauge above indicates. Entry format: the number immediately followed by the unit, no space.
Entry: 58mmHg
